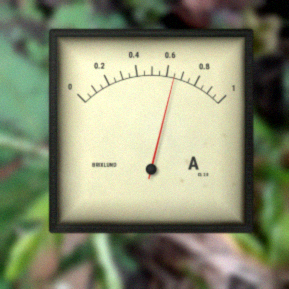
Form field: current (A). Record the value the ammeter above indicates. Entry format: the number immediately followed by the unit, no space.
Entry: 0.65A
